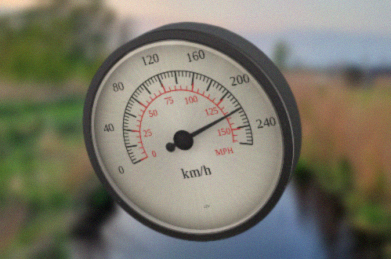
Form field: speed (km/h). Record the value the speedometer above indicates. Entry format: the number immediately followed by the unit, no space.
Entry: 220km/h
